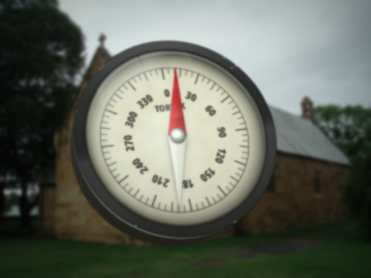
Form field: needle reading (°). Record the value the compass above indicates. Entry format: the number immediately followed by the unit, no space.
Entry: 10°
